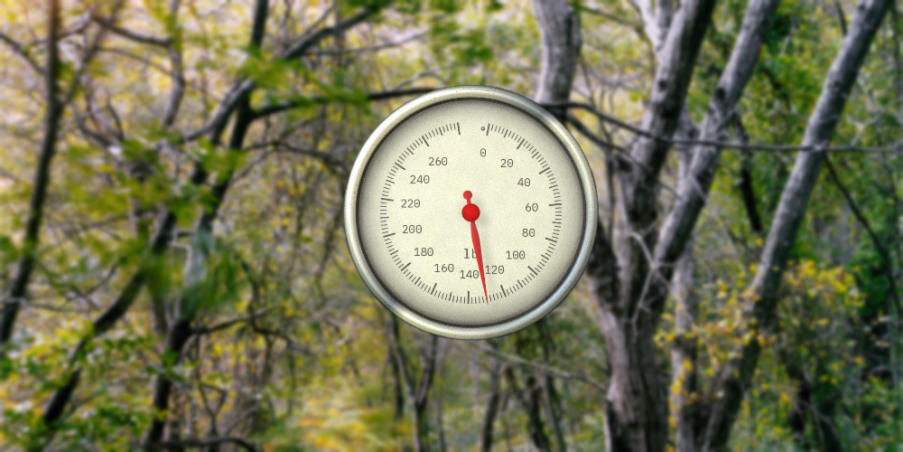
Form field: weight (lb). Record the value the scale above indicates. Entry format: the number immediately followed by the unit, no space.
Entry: 130lb
